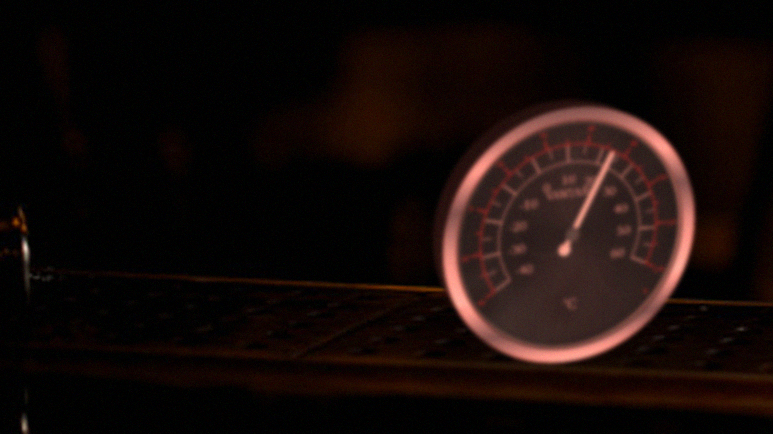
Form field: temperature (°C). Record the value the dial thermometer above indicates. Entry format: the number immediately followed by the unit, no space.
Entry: 22.5°C
